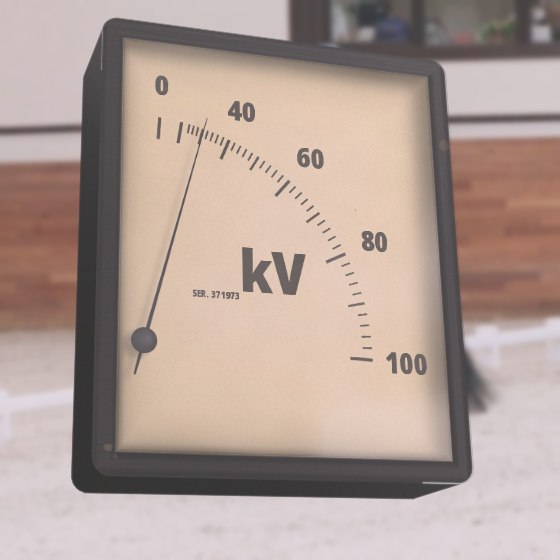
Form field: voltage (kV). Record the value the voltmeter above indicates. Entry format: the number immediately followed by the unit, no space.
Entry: 30kV
